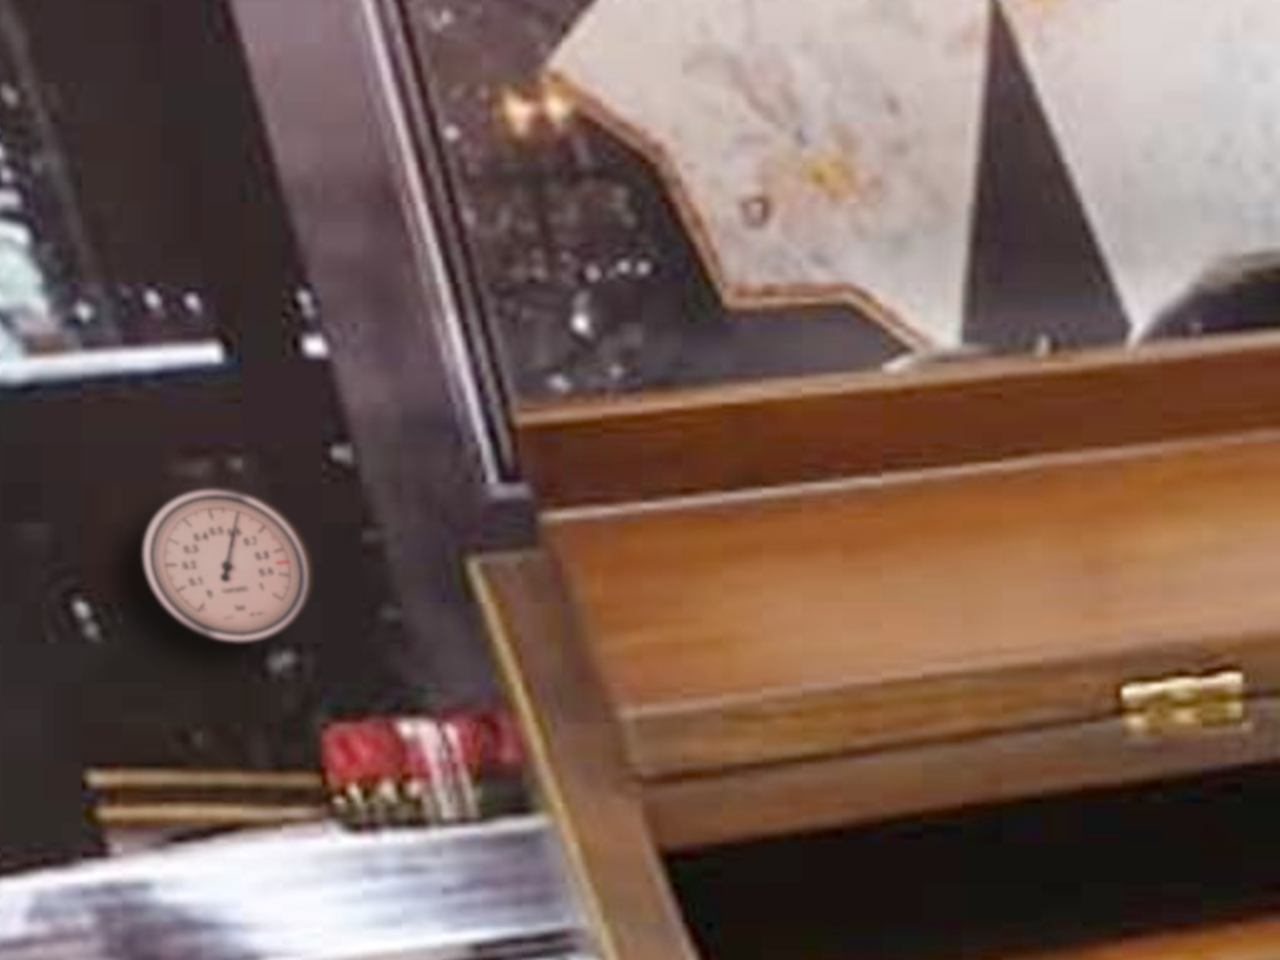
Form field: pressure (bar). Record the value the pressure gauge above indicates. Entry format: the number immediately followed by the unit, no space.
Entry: 0.6bar
